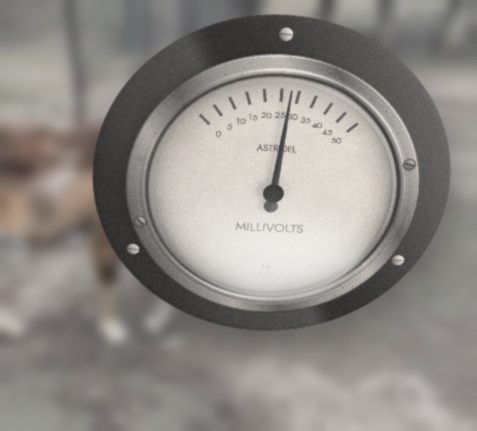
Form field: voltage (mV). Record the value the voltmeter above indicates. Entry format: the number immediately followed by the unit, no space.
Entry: 27.5mV
